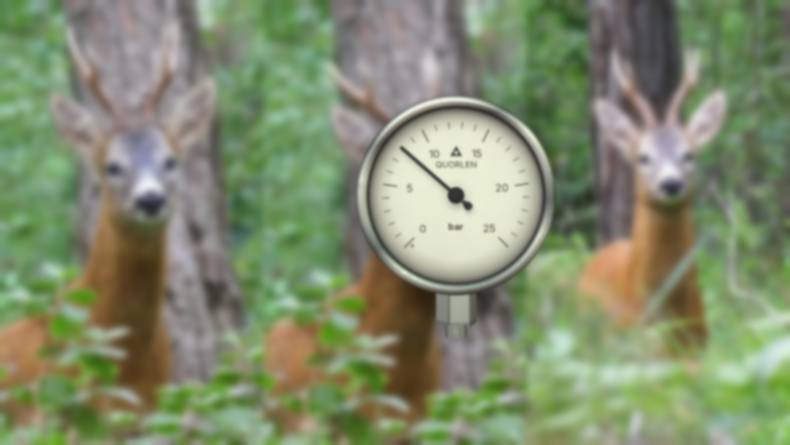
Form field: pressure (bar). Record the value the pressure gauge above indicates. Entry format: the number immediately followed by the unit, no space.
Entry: 8bar
